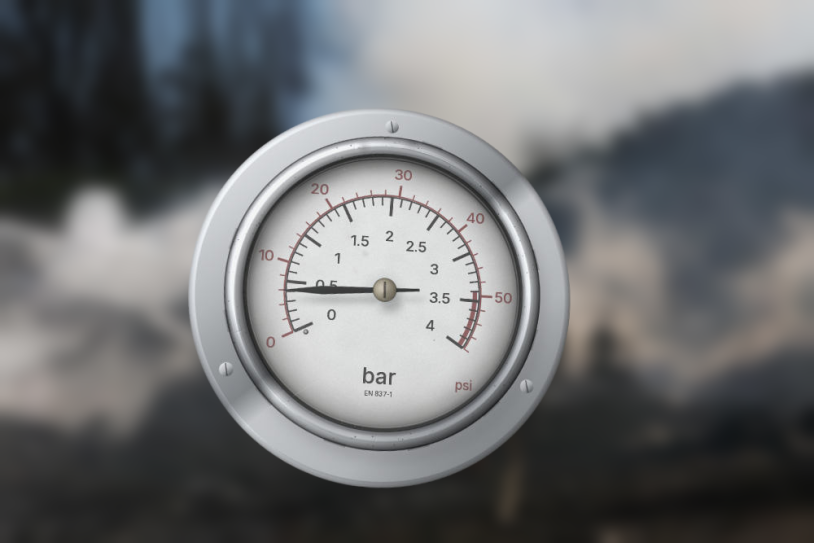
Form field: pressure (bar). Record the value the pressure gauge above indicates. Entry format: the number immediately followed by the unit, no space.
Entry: 0.4bar
